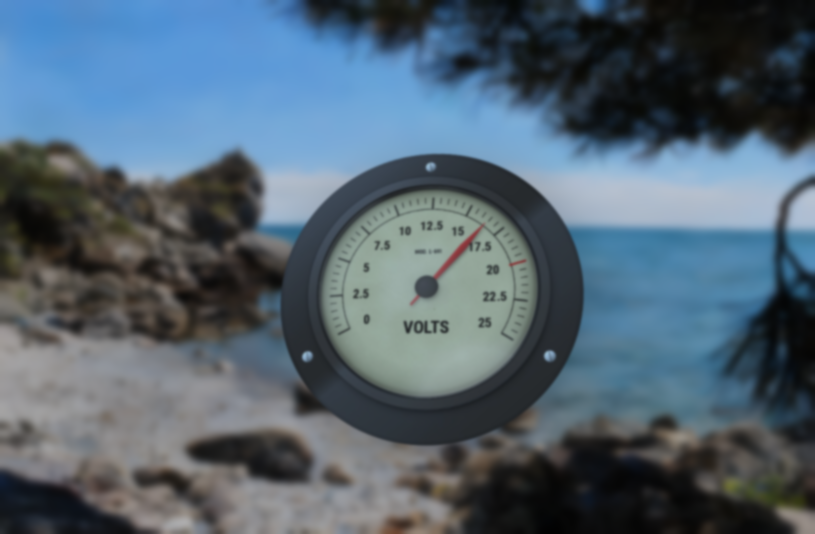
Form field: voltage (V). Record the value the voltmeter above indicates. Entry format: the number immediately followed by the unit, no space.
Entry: 16.5V
